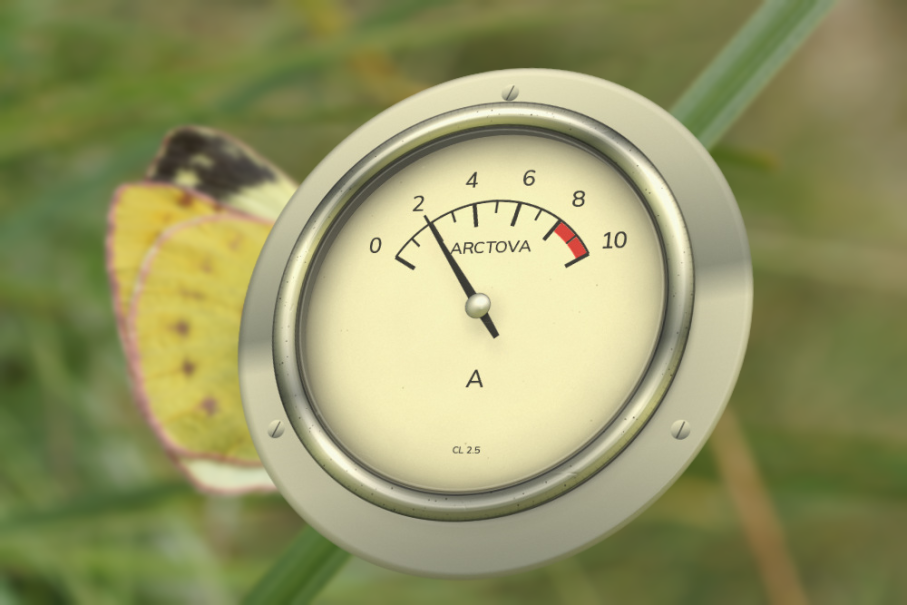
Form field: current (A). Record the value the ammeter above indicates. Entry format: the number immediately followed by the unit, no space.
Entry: 2A
